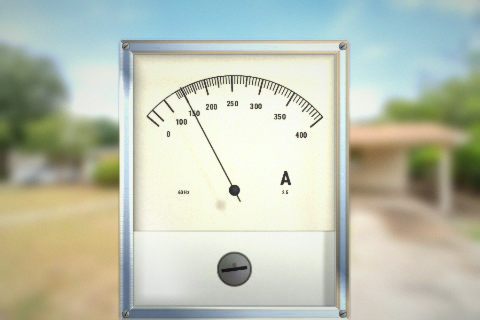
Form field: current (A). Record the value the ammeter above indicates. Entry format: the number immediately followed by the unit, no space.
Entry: 150A
